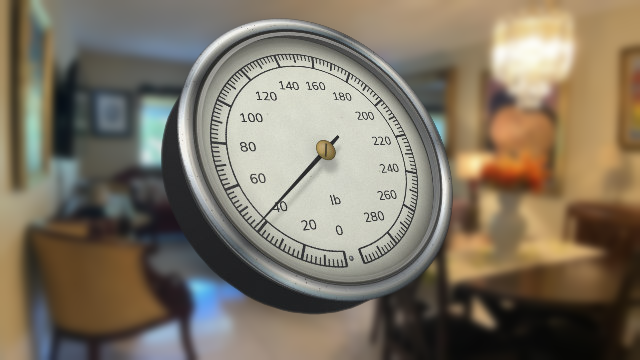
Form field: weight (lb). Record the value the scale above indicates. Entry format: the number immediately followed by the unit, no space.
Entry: 42lb
